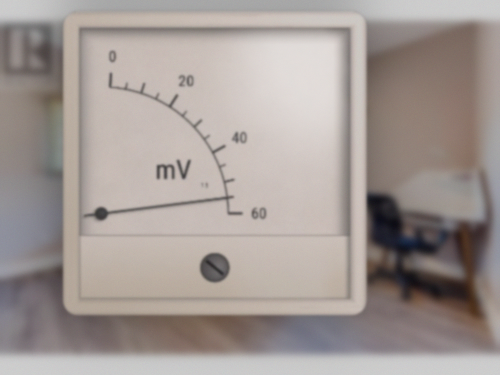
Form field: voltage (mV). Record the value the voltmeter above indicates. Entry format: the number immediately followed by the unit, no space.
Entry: 55mV
